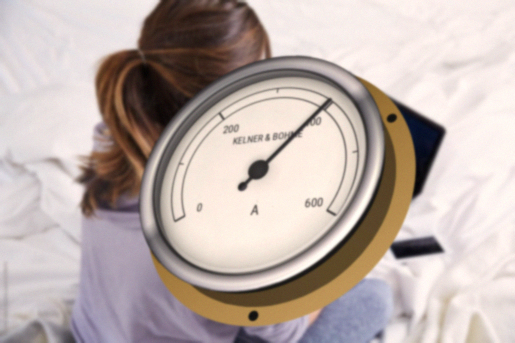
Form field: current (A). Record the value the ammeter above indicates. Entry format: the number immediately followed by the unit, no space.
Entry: 400A
